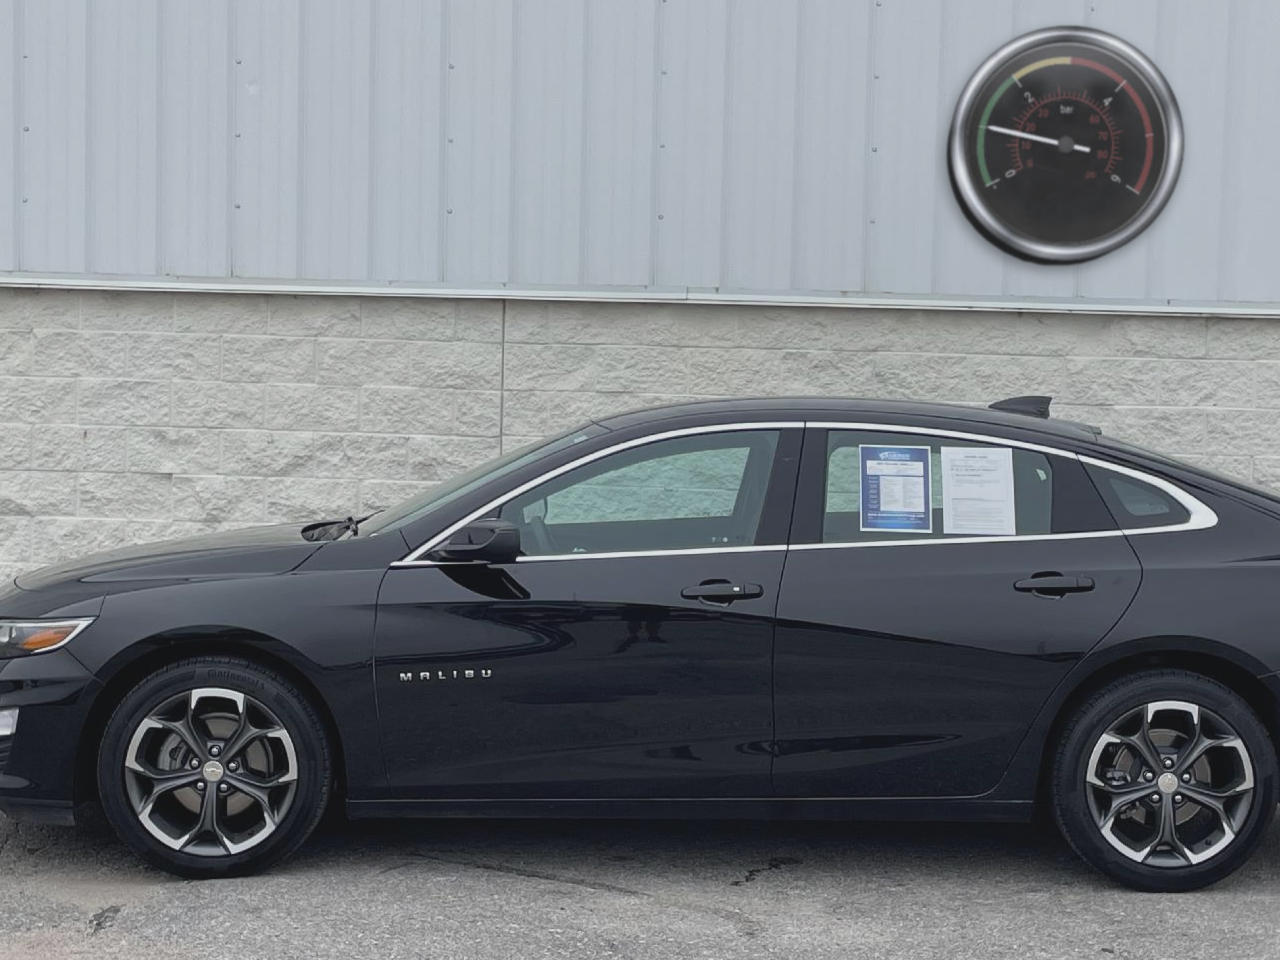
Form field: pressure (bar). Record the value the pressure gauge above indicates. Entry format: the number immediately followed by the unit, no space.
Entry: 1bar
